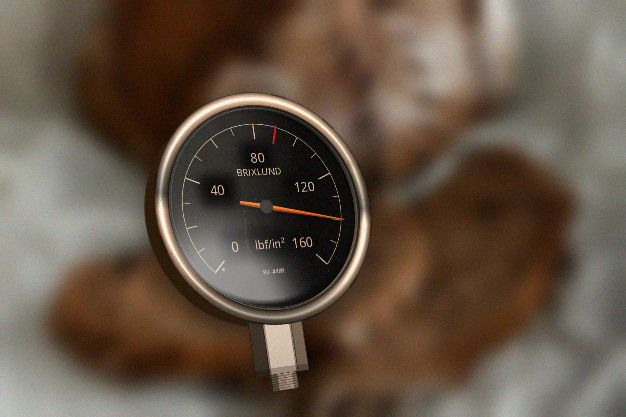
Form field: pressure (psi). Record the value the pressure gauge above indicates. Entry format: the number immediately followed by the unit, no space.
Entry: 140psi
